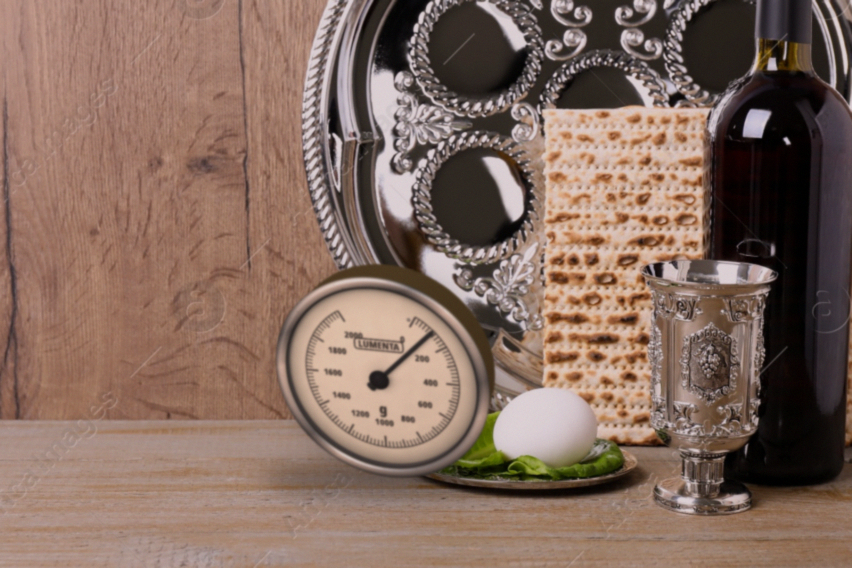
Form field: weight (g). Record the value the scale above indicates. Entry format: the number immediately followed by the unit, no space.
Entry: 100g
